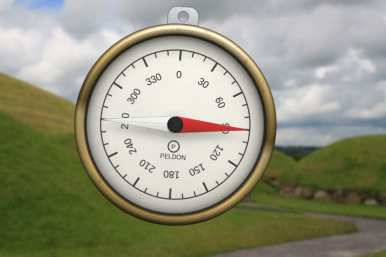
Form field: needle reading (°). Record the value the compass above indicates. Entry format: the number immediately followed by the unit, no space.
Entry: 90°
